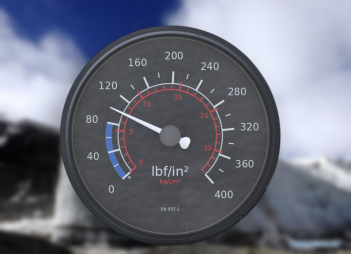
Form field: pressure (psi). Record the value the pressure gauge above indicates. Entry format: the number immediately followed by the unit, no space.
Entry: 100psi
